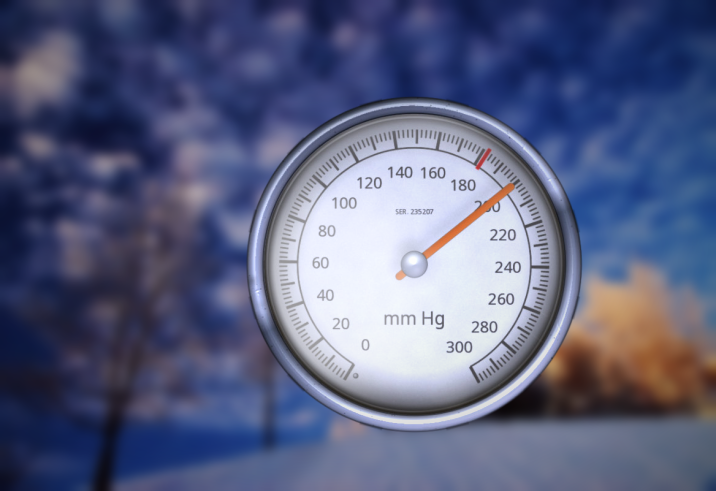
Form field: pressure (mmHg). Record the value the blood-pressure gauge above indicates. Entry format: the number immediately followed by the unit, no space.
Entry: 200mmHg
